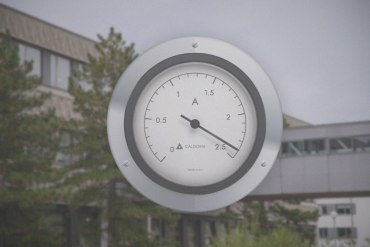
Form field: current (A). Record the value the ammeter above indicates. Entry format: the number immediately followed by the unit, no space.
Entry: 2.4A
